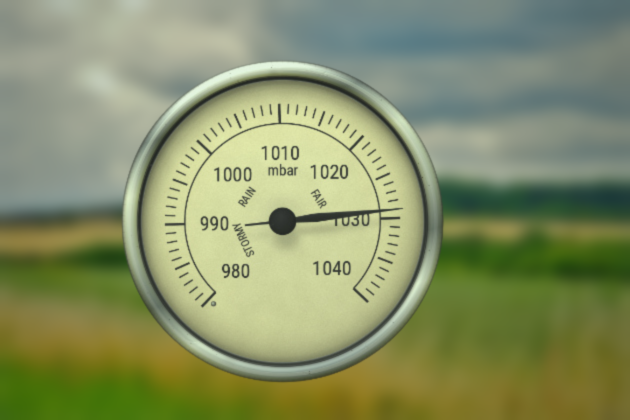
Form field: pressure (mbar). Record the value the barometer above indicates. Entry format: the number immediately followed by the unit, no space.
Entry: 1029mbar
